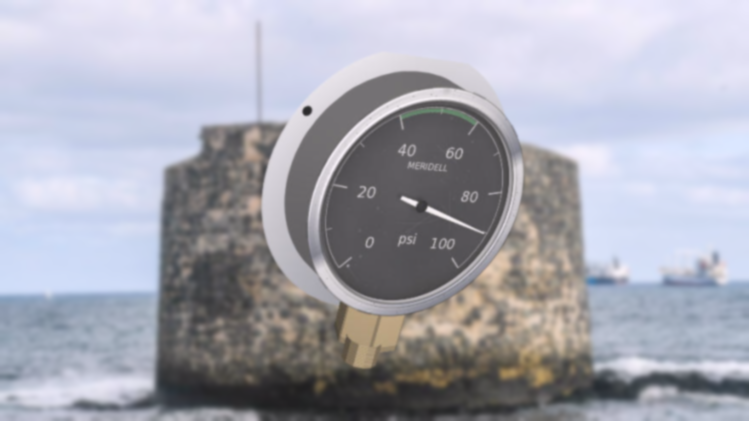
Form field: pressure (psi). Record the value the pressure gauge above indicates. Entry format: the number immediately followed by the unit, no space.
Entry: 90psi
